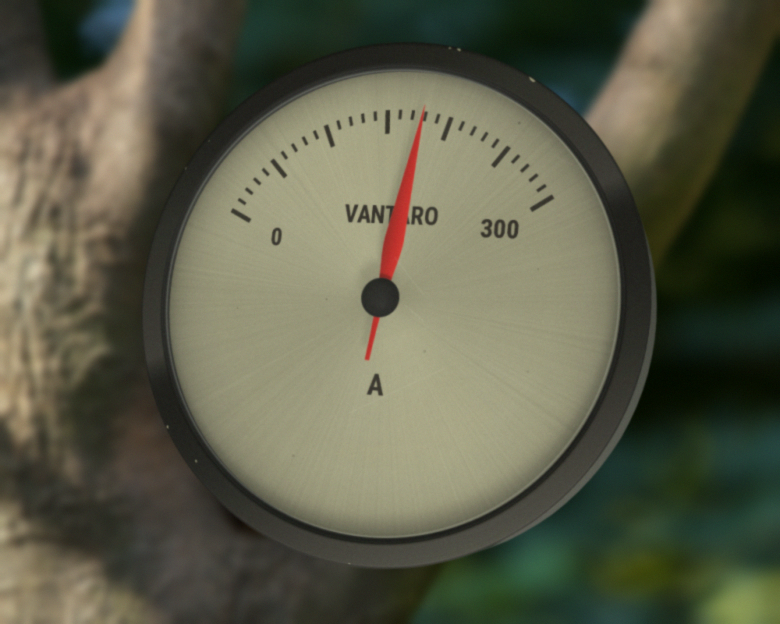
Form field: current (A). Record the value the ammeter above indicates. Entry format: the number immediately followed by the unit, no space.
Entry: 180A
